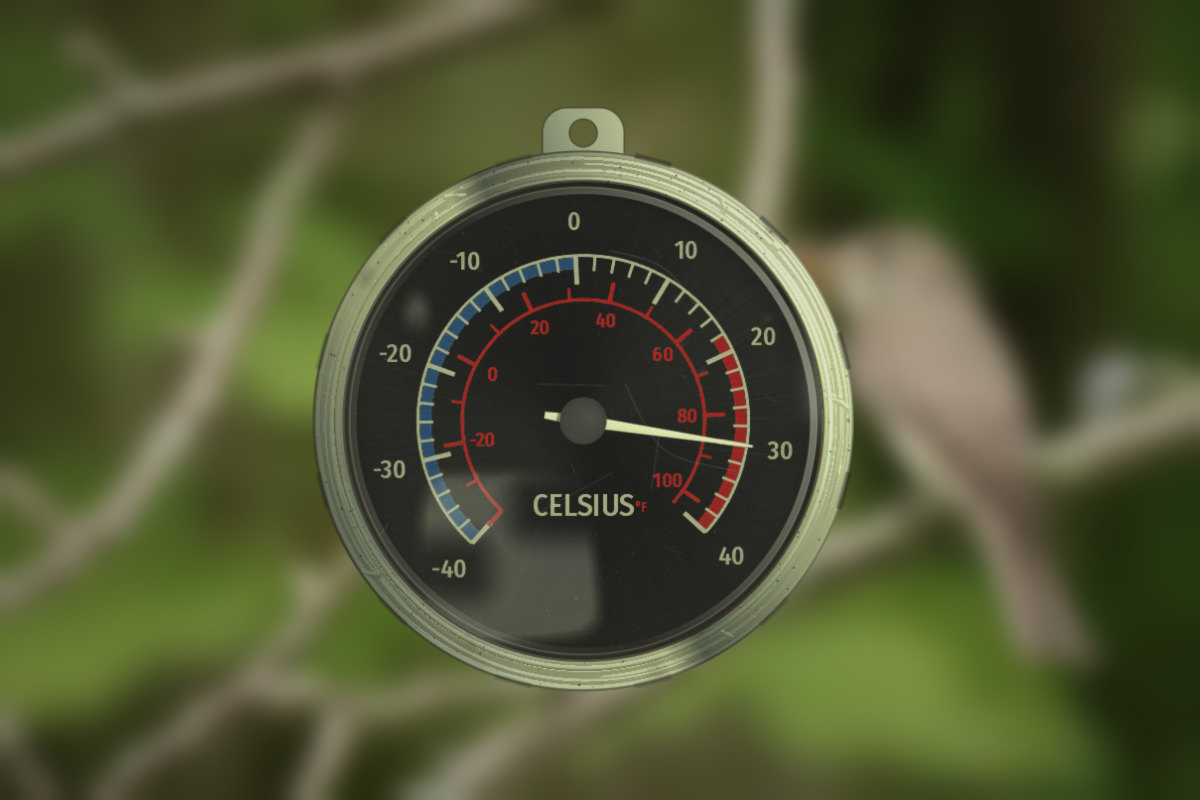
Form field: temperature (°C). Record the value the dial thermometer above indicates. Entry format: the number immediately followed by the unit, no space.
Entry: 30°C
